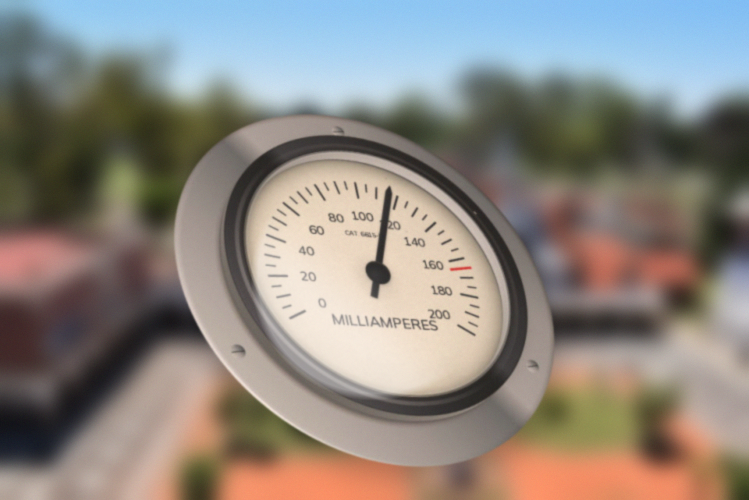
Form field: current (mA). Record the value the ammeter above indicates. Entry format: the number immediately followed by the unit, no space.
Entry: 115mA
